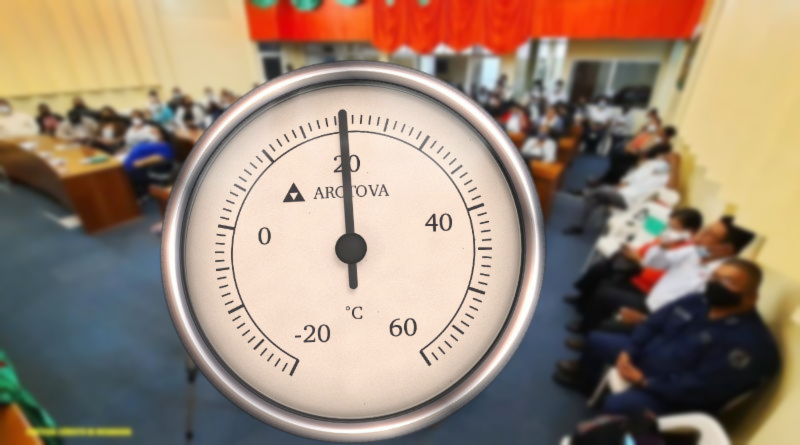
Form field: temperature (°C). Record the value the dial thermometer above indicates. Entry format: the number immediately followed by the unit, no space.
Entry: 20°C
